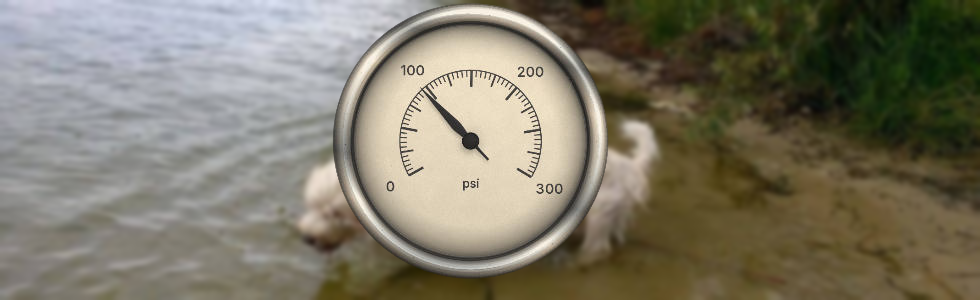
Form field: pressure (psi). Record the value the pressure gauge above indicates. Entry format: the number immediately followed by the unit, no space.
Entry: 95psi
